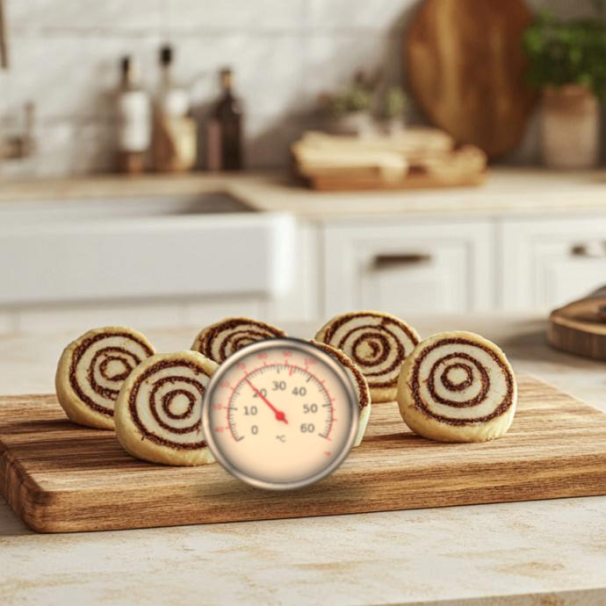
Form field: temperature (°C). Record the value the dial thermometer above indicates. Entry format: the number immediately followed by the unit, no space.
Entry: 20°C
